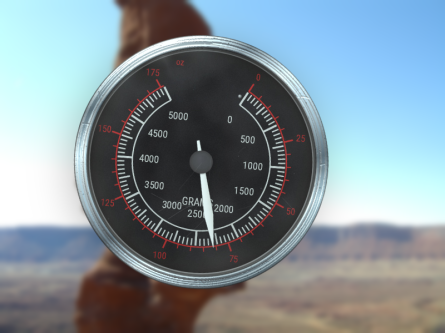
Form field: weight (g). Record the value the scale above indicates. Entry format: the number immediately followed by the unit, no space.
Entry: 2300g
